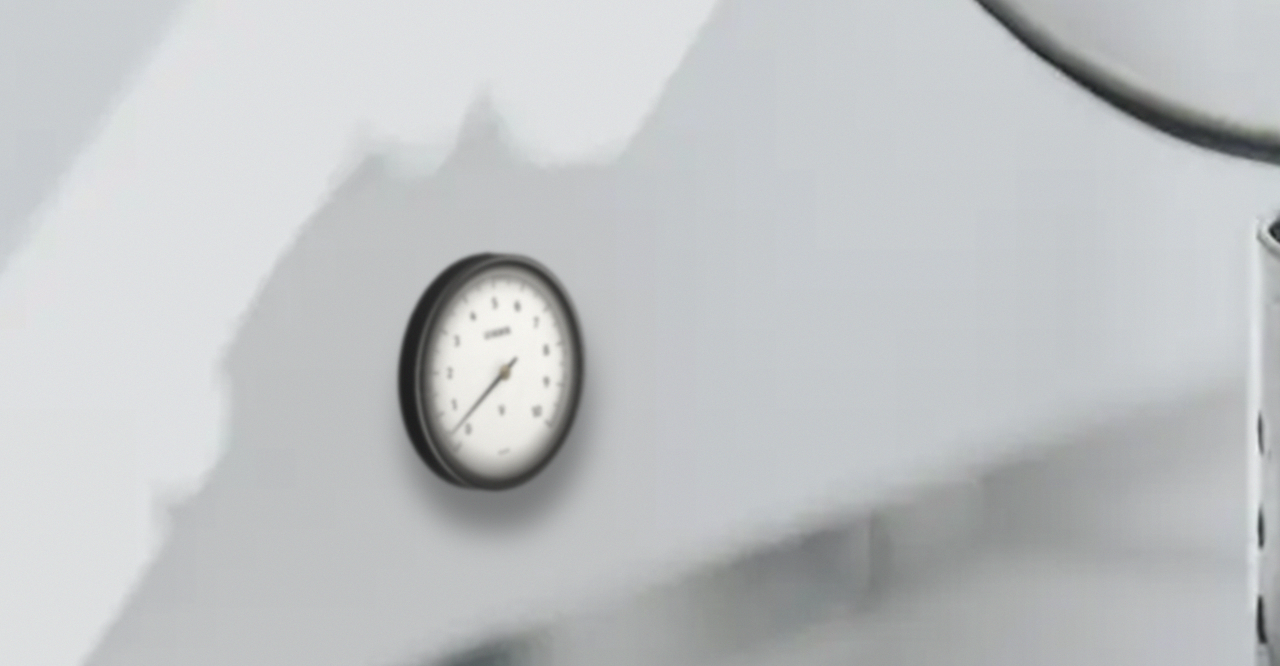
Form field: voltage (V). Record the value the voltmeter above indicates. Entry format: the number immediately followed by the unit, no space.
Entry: 0.5V
